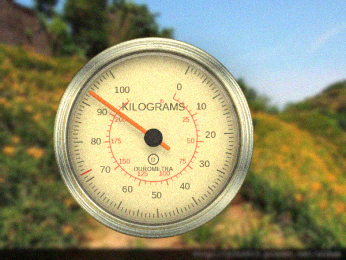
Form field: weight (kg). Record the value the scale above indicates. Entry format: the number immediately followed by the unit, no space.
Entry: 93kg
